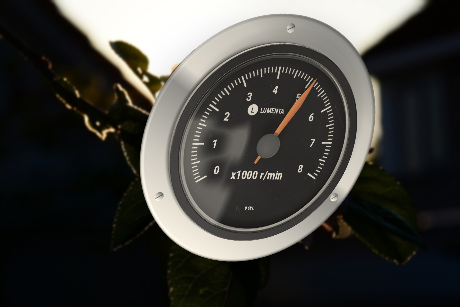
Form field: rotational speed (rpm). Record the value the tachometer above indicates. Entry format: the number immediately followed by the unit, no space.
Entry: 5000rpm
